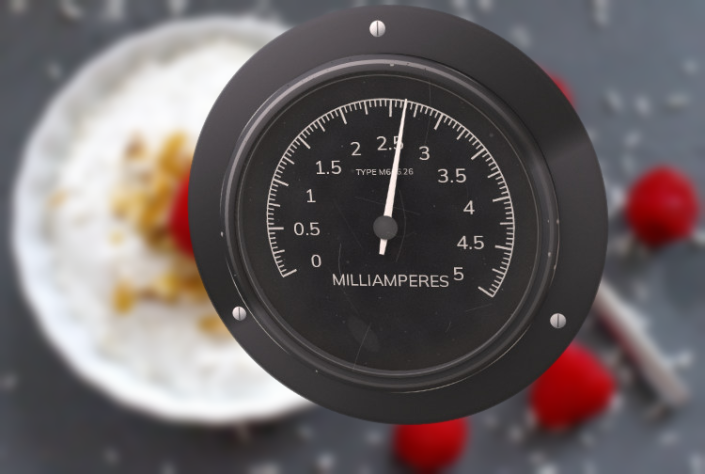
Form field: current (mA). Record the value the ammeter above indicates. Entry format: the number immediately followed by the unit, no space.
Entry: 2.65mA
